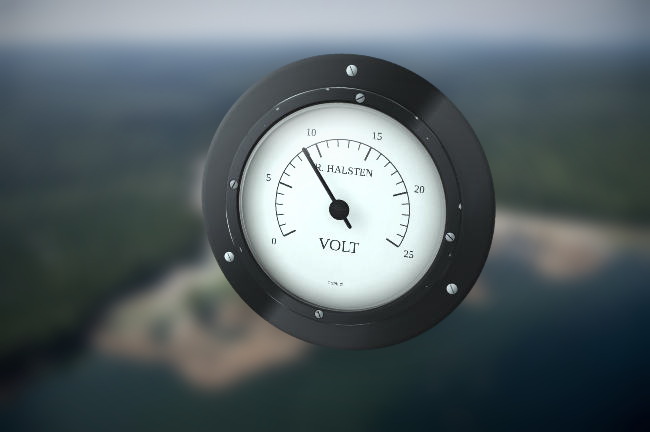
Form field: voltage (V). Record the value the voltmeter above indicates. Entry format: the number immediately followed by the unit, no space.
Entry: 9V
